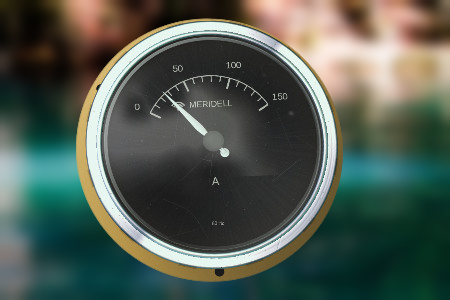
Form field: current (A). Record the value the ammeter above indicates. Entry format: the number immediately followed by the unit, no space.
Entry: 25A
